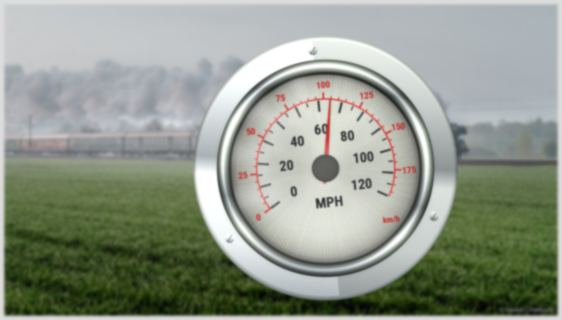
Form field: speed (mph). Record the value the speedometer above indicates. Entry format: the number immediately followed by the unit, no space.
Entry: 65mph
